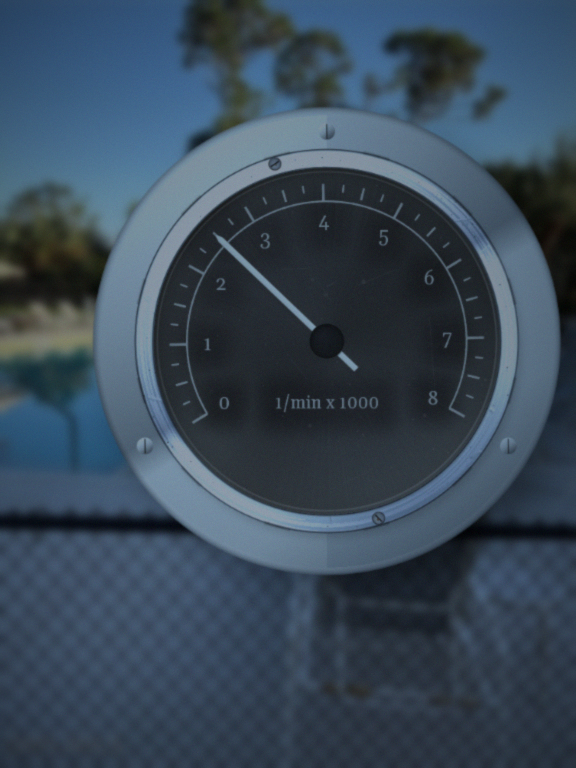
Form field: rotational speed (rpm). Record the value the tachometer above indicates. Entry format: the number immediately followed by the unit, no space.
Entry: 2500rpm
